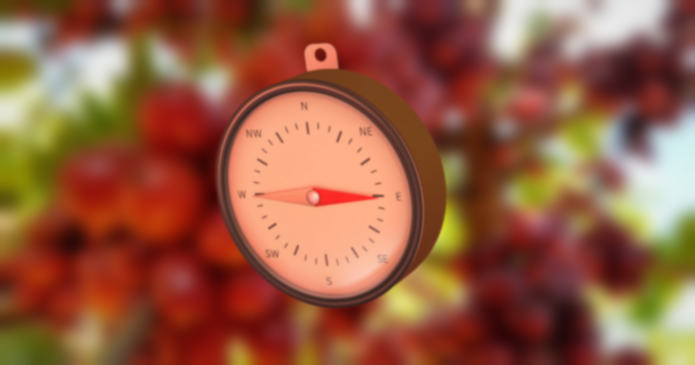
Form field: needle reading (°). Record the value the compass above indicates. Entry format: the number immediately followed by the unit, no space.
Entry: 90°
